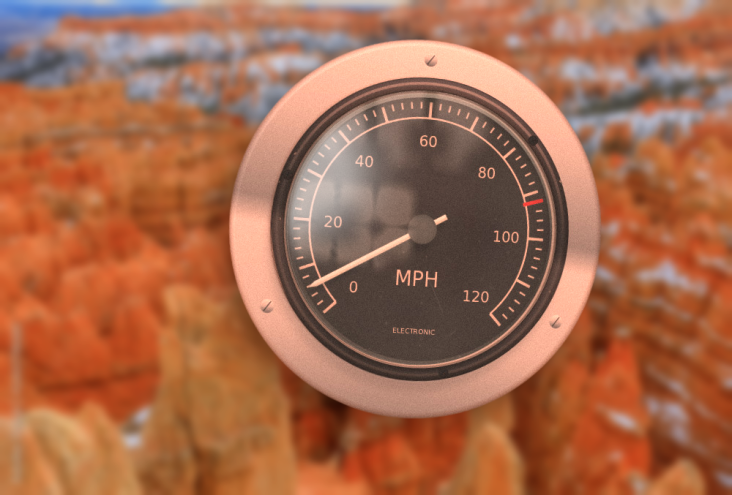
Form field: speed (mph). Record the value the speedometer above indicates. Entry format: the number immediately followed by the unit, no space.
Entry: 6mph
